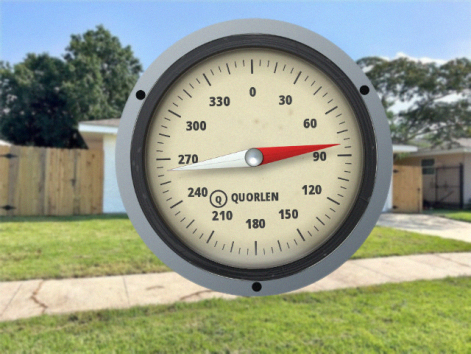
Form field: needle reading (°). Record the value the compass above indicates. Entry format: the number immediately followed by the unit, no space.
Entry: 82.5°
